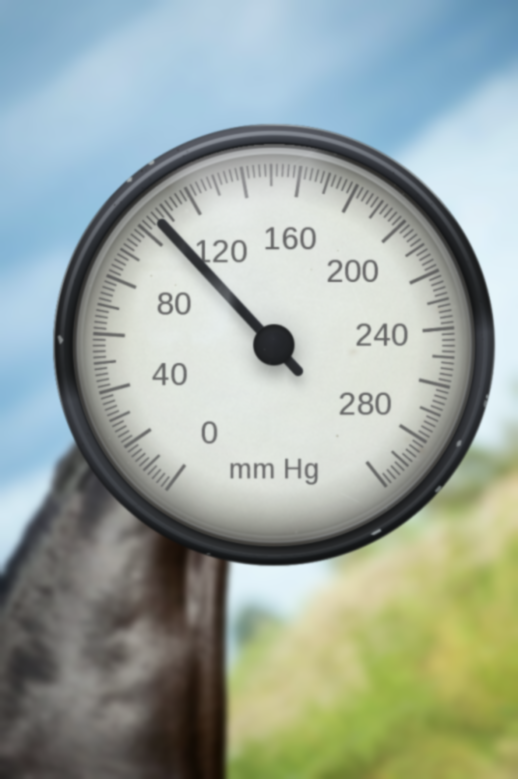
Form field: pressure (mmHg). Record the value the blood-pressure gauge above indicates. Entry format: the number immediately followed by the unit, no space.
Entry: 106mmHg
